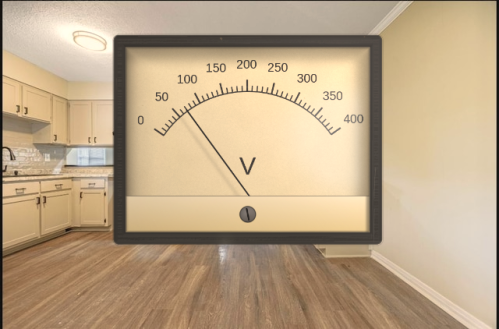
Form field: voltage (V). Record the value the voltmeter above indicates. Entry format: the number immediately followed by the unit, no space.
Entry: 70V
